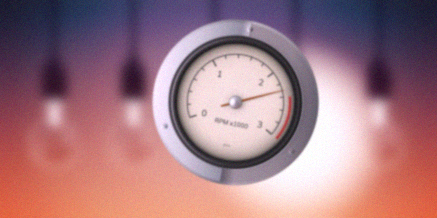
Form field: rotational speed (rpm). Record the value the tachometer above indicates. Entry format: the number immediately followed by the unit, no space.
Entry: 2300rpm
